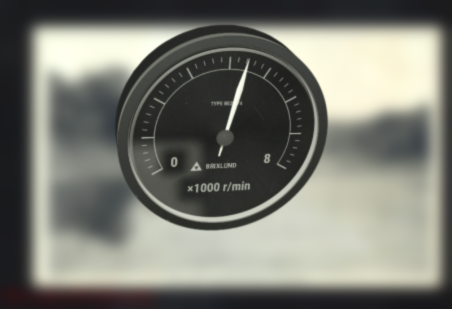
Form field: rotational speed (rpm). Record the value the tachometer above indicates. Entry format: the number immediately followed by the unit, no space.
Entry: 4400rpm
